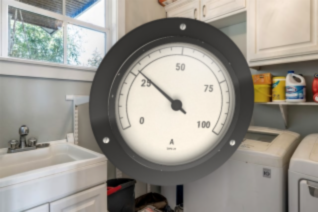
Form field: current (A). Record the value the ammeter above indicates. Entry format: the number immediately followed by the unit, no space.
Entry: 27.5A
